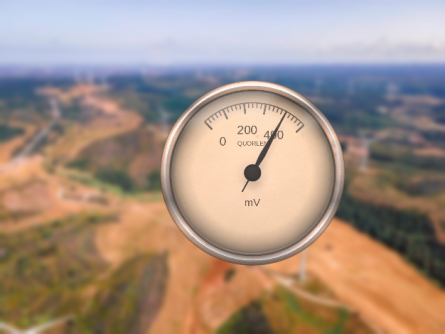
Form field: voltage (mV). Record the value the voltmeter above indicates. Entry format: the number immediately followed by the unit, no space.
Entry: 400mV
